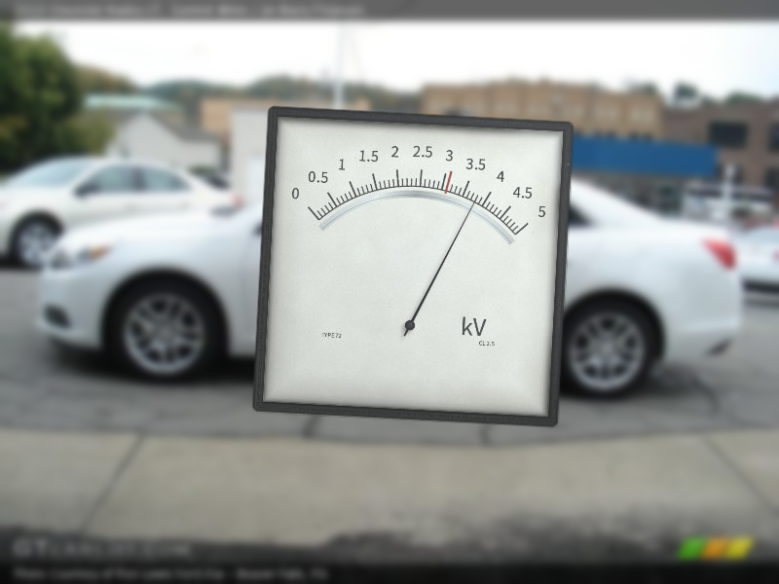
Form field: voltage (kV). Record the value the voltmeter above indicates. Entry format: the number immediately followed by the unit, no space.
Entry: 3.8kV
